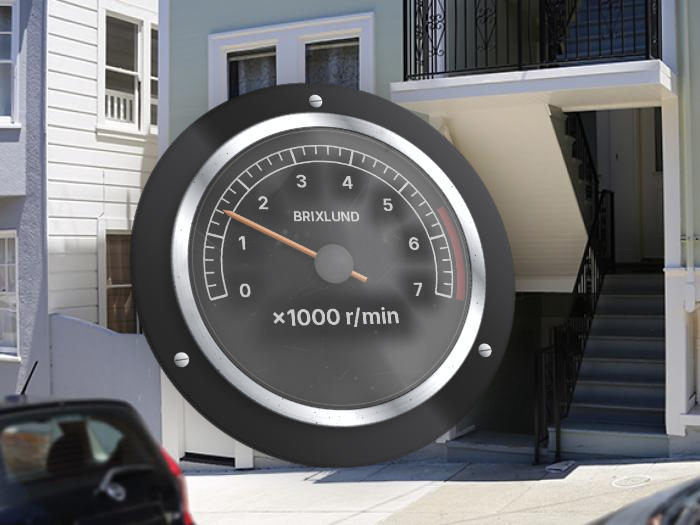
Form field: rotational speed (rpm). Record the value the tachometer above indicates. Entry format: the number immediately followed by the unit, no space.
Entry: 1400rpm
